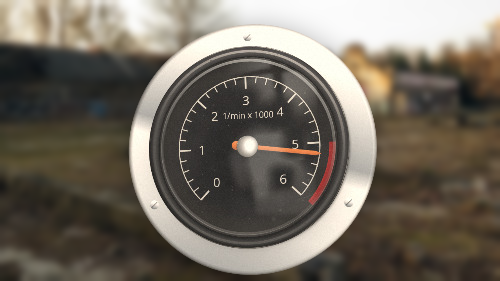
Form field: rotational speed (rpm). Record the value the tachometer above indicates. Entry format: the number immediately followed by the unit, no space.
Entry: 5200rpm
